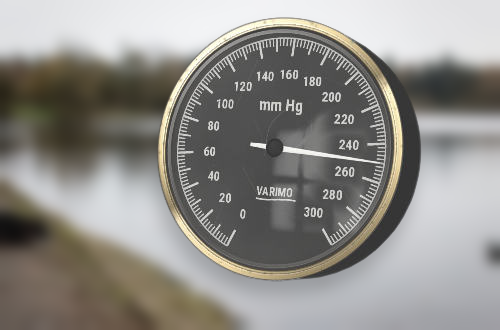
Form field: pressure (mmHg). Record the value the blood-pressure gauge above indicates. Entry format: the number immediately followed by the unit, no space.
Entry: 250mmHg
